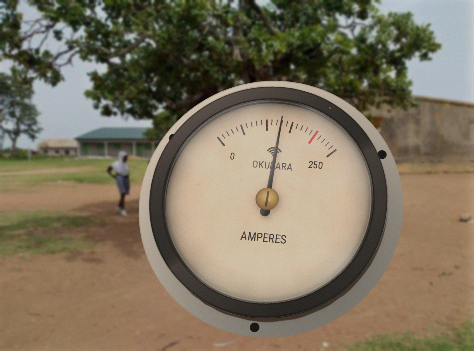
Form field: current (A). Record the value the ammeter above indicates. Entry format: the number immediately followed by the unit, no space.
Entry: 130A
